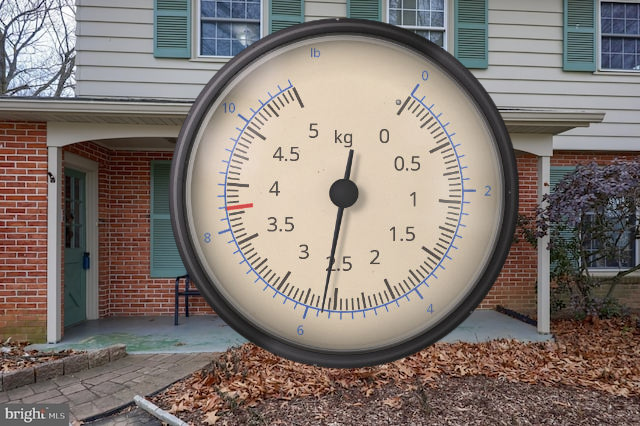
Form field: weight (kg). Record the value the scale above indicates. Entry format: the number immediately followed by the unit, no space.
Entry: 2.6kg
